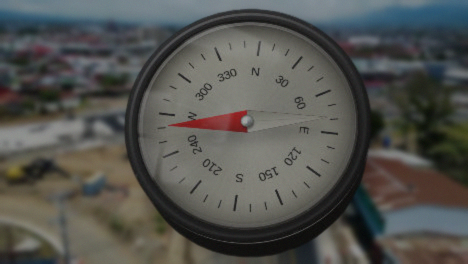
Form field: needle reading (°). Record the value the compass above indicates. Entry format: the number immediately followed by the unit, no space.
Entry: 260°
